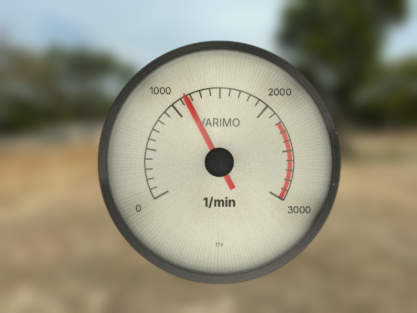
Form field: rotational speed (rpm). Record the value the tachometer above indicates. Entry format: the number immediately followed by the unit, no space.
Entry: 1150rpm
